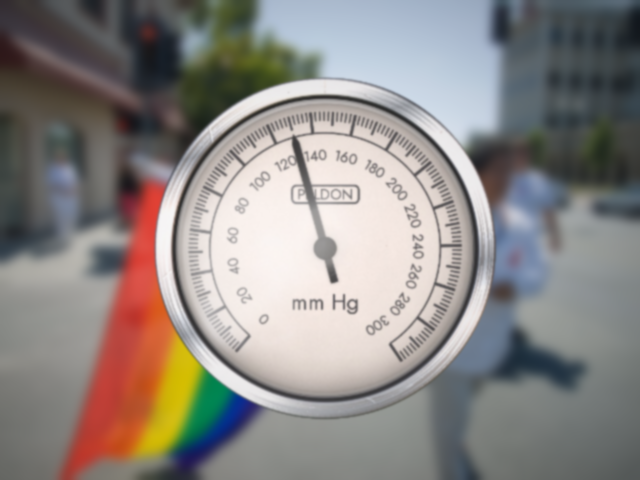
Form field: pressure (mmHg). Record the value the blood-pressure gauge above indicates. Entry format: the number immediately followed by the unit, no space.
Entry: 130mmHg
